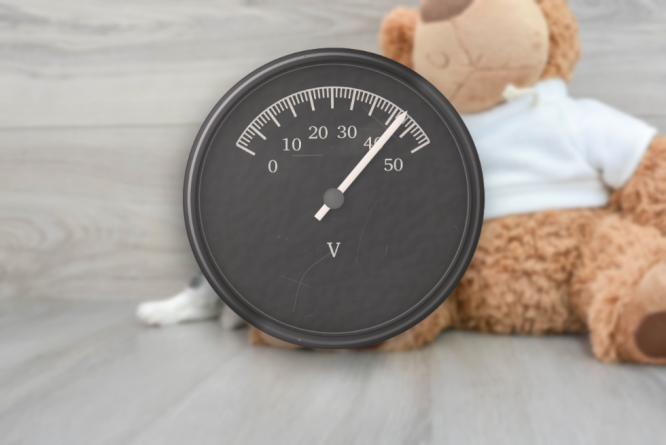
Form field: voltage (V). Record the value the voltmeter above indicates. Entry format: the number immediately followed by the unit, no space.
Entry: 42V
